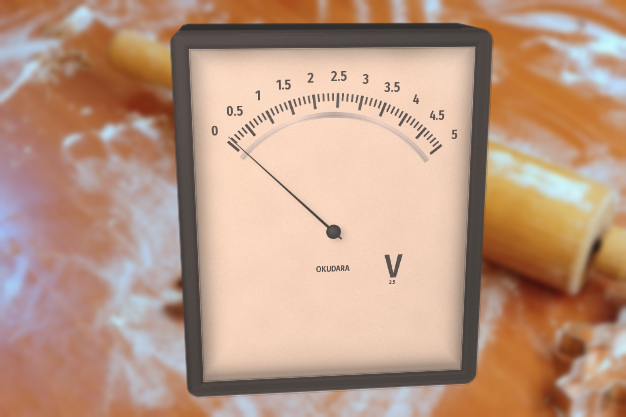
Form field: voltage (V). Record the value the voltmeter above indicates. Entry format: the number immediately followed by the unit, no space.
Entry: 0.1V
